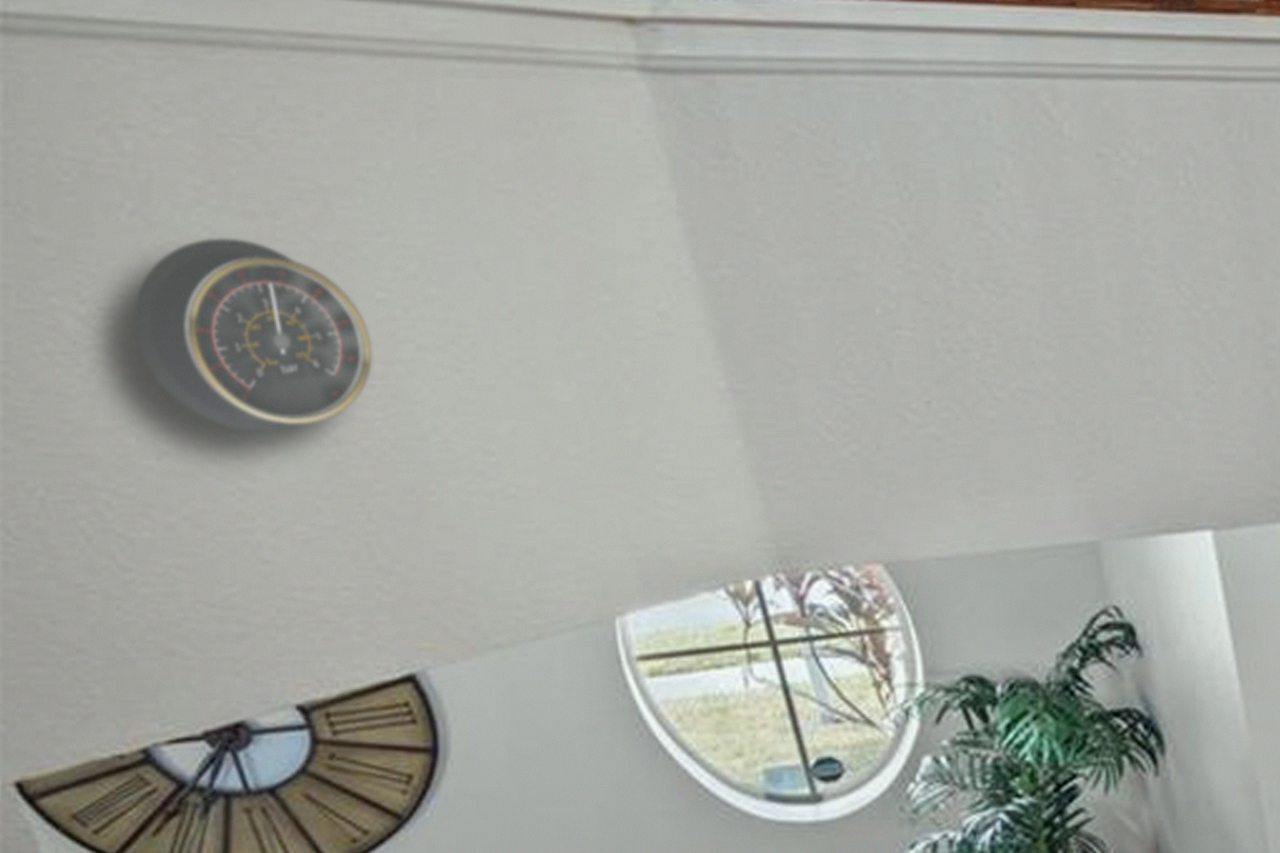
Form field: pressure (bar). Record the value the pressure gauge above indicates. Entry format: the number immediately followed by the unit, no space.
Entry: 3.2bar
